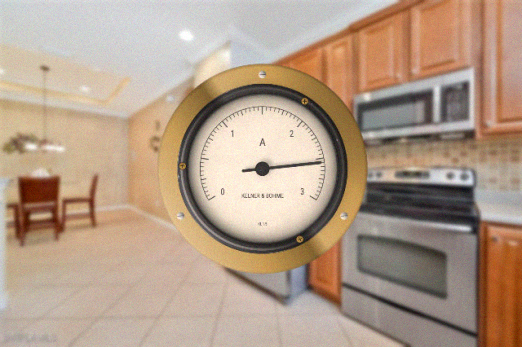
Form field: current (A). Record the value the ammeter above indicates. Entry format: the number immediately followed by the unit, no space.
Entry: 2.55A
